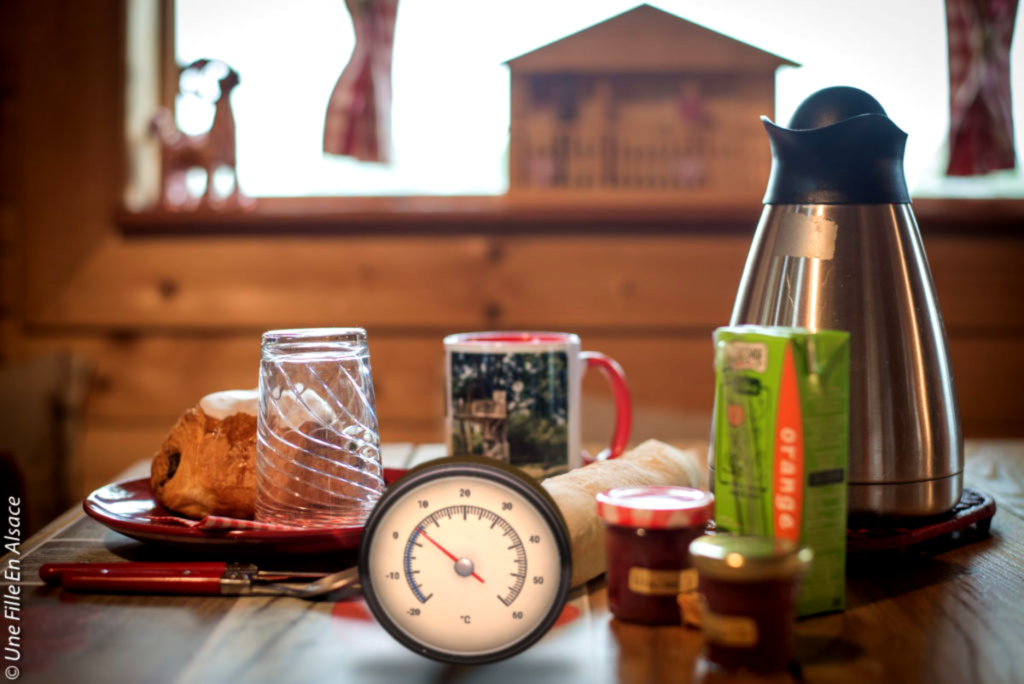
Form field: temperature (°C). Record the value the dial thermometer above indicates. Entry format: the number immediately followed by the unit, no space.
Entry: 5°C
